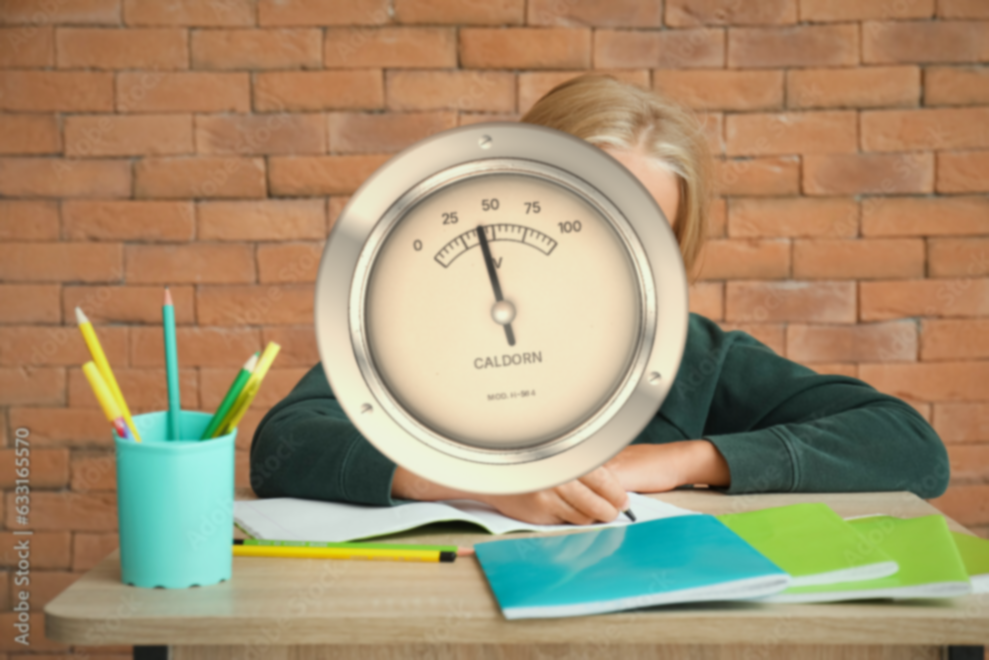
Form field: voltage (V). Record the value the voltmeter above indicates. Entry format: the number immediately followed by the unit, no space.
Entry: 40V
